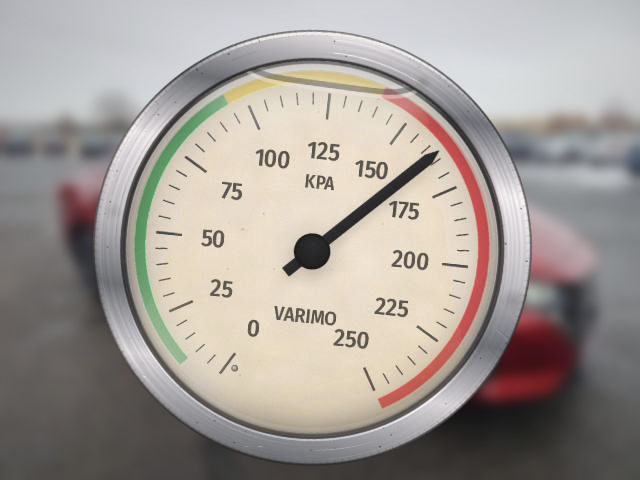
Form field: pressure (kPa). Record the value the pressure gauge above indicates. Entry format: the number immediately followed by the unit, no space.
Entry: 162.5kPa
